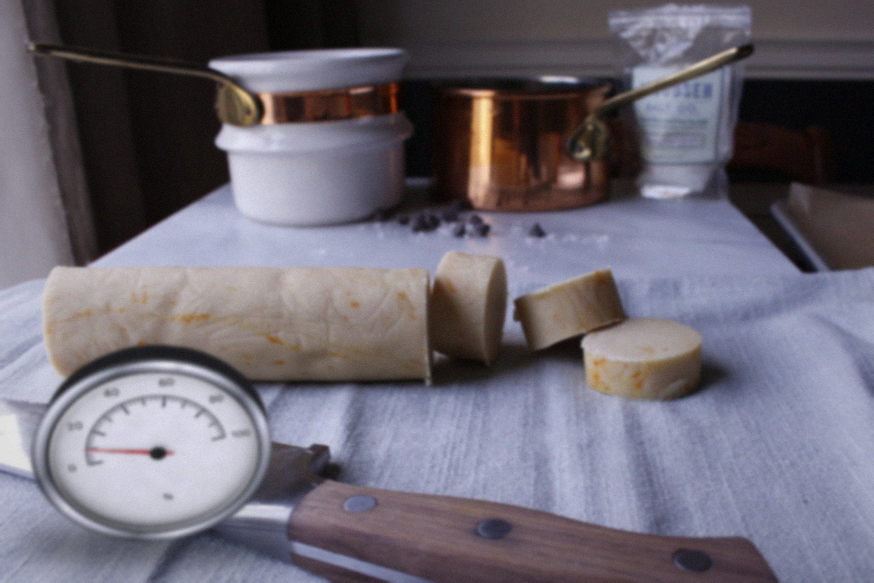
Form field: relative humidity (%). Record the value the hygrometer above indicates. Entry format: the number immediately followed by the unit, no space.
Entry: 10%
